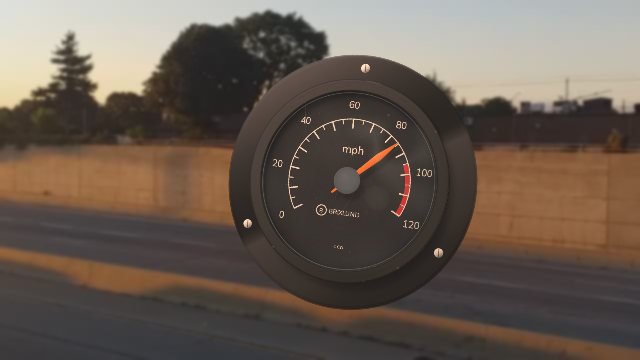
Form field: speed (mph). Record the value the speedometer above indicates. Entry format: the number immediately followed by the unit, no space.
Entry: 85mph
